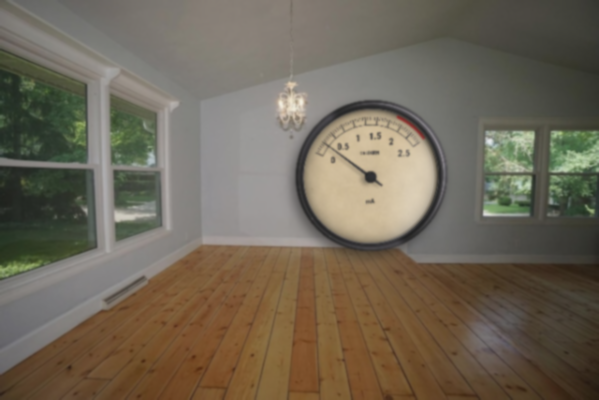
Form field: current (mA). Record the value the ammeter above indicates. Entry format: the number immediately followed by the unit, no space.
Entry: 0.25mA
